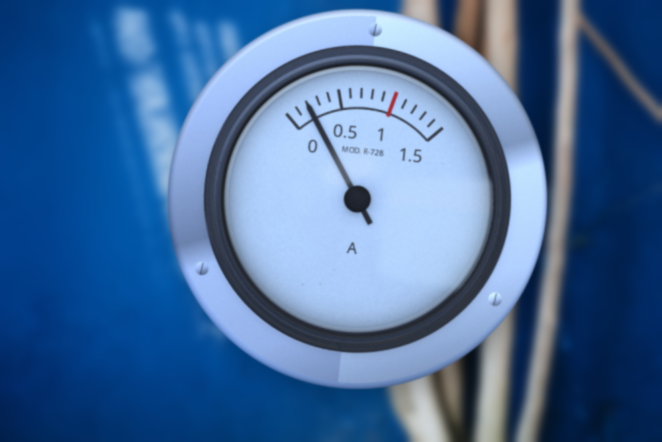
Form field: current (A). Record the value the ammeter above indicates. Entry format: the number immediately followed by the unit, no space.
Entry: 0.2A
